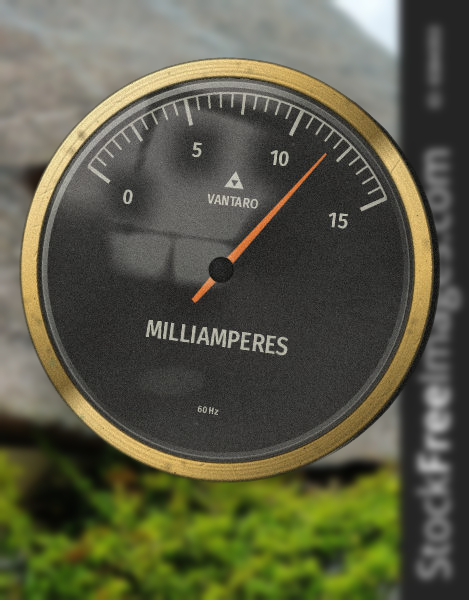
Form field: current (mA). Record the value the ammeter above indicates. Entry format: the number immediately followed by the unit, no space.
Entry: 12mA
